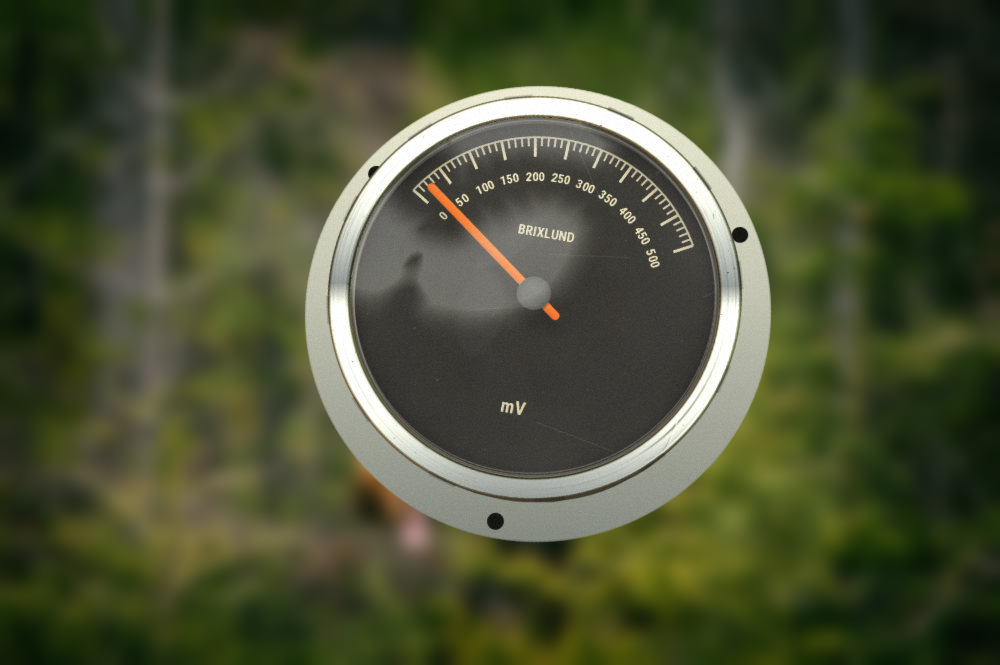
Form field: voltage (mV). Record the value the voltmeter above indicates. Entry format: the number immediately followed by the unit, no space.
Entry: 20mV
